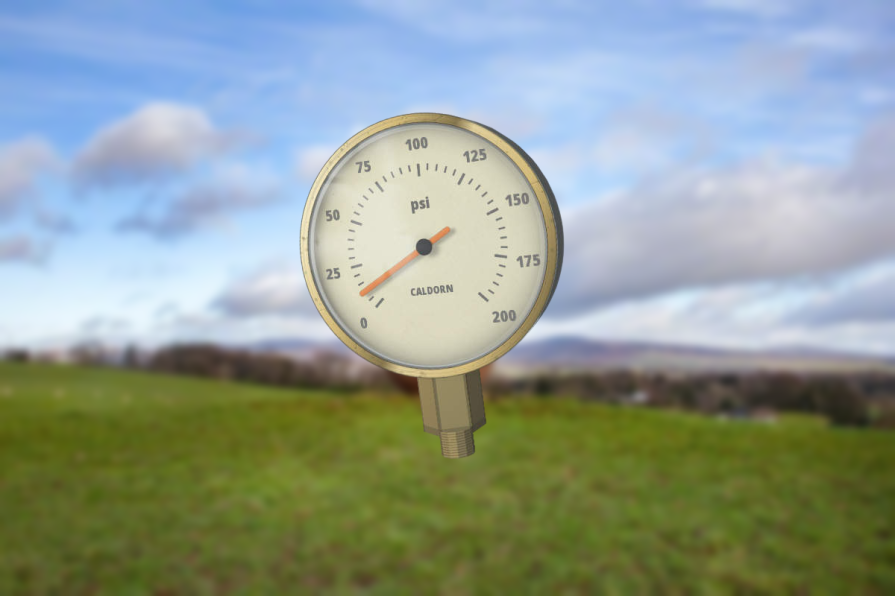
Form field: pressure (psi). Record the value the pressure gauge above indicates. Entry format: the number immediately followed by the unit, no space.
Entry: 10psi
